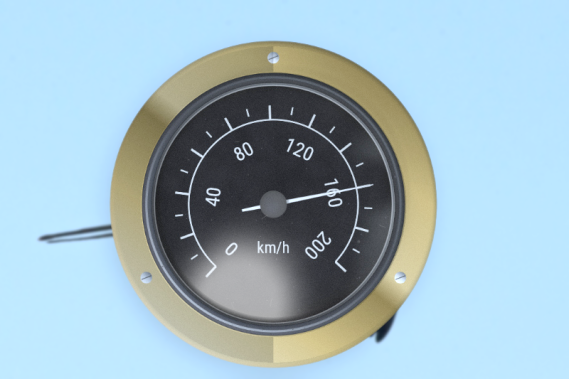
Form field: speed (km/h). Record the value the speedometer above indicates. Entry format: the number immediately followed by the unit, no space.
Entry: 160km/h
